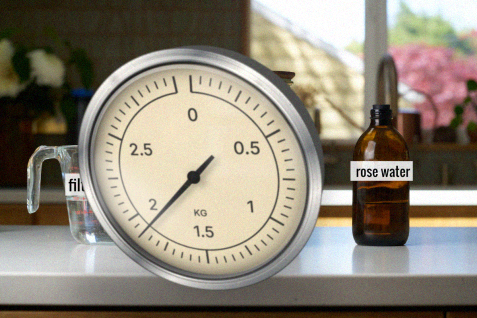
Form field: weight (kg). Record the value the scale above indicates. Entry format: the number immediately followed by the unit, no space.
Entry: 1.9kg
